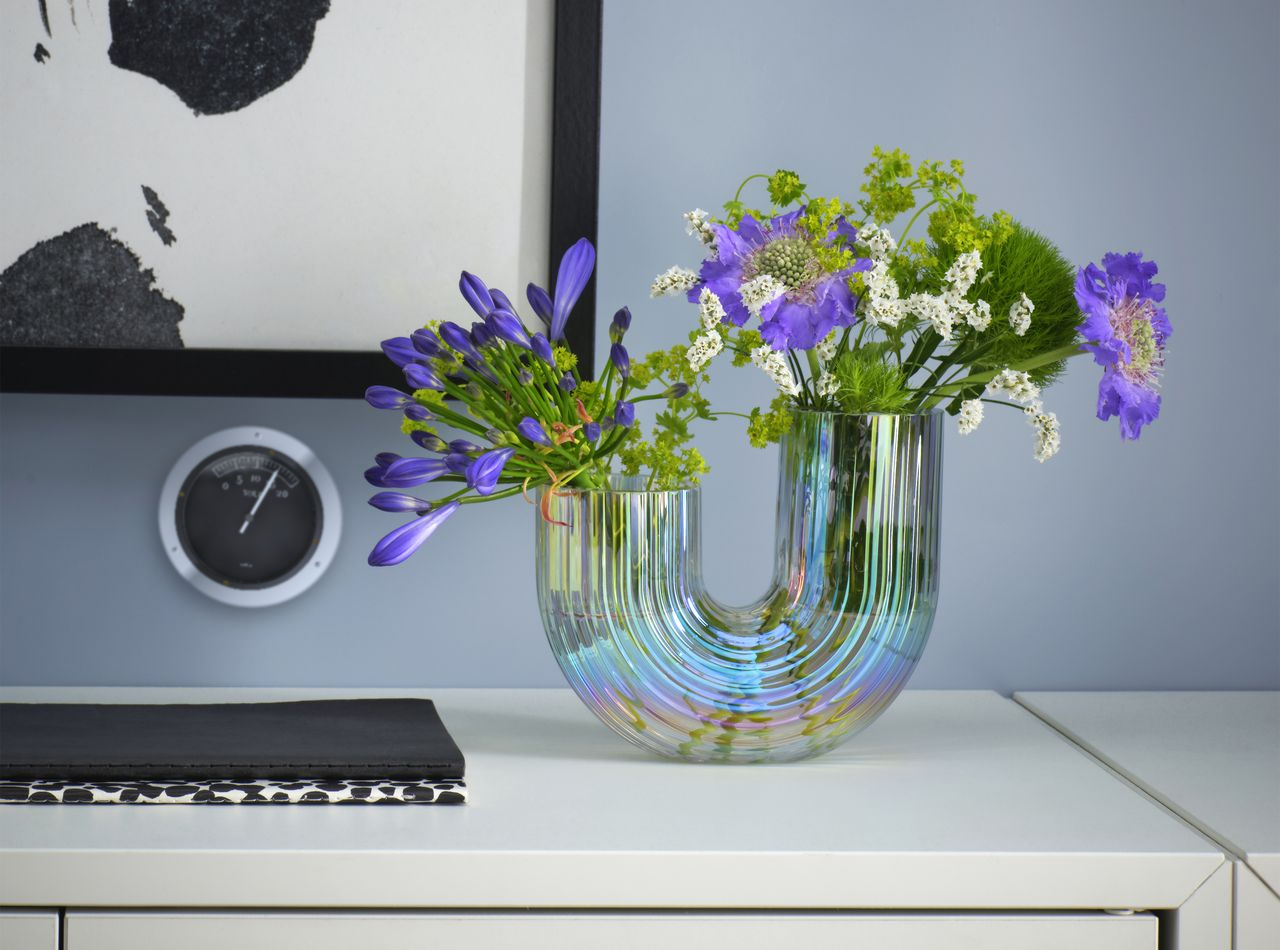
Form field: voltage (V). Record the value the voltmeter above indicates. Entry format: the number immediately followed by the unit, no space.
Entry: 15V
